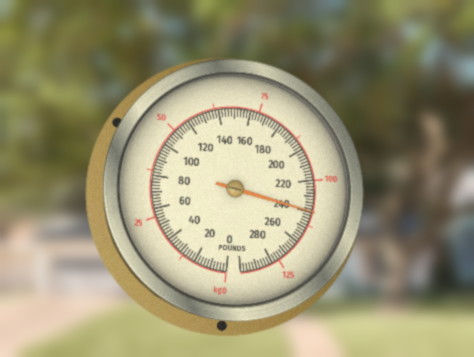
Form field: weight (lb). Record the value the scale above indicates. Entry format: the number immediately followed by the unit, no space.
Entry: 240lb
